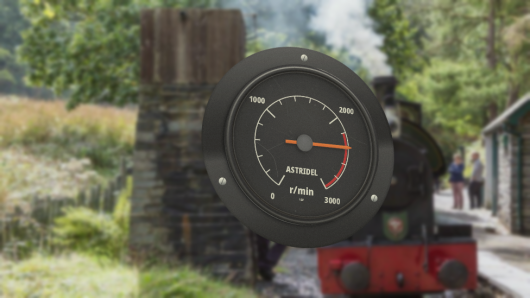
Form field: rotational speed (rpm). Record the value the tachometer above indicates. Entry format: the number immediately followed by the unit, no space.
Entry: 2400rpm
